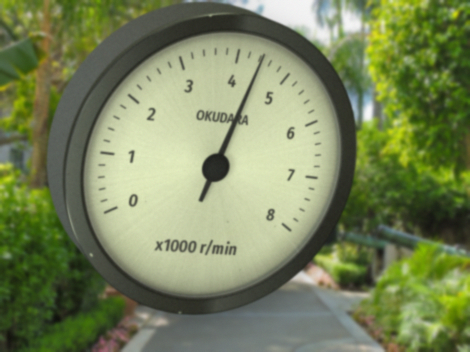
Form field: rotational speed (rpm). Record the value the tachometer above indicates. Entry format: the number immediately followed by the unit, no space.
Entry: 4400rpm
